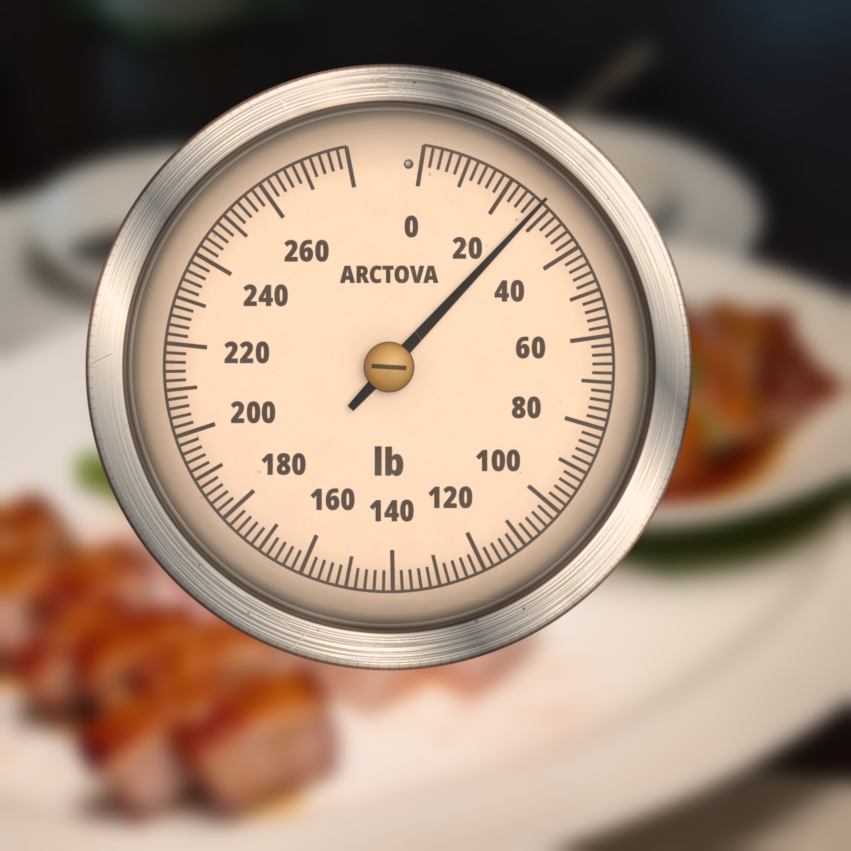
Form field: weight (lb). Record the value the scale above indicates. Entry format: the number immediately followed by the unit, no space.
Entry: 28lb
